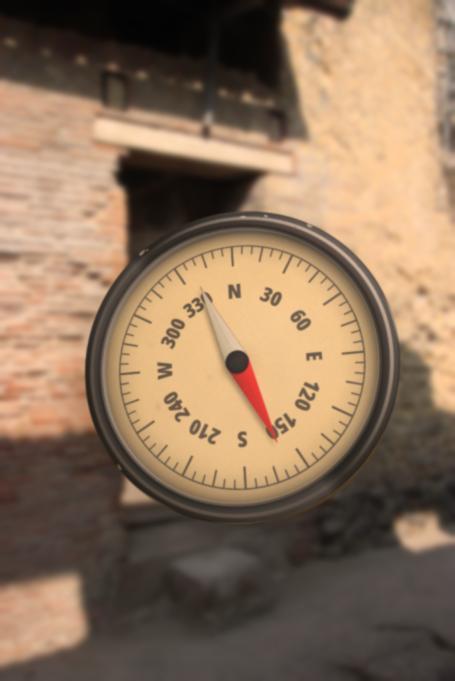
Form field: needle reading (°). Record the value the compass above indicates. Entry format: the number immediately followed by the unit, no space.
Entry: 157.5°
